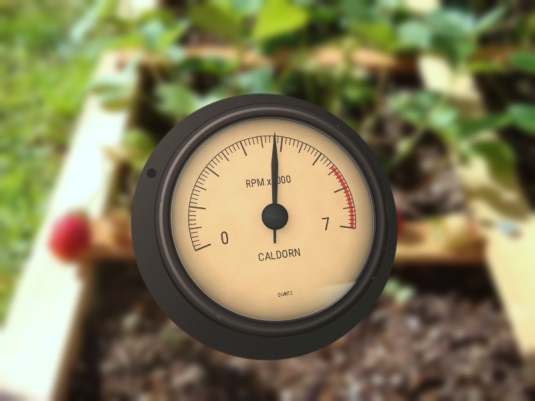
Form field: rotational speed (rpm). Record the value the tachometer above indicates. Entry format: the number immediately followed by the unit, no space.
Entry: 3800rpm
